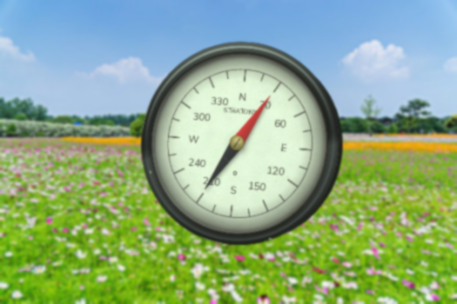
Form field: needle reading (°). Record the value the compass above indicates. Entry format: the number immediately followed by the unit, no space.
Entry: 30°
